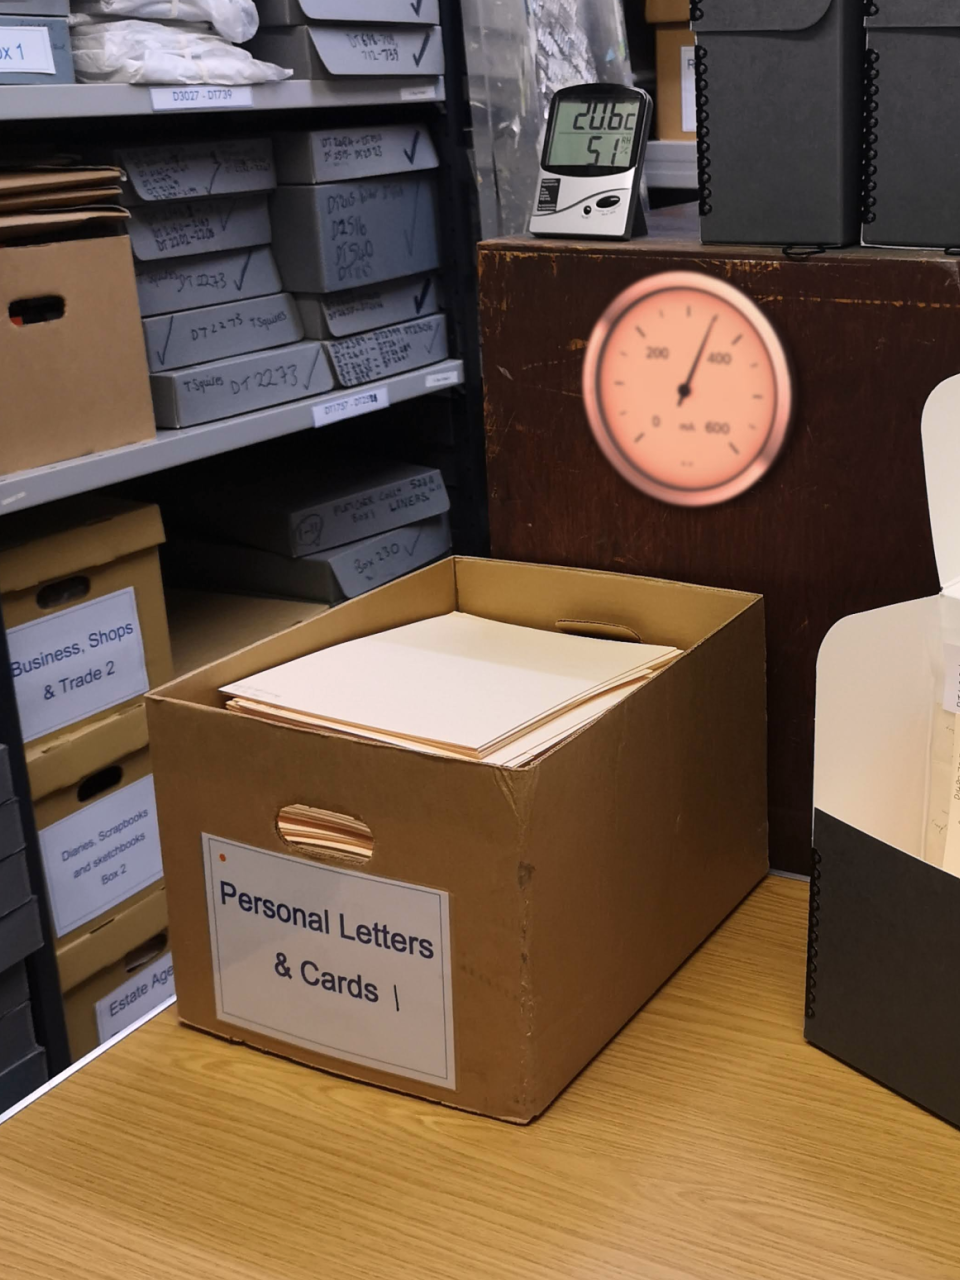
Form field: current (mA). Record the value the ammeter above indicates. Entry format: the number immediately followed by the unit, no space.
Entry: 350mA
